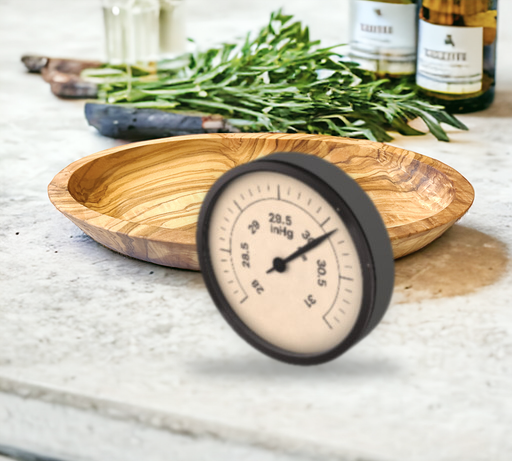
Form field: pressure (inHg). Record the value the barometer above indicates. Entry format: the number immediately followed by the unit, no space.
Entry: 30.1inHg
